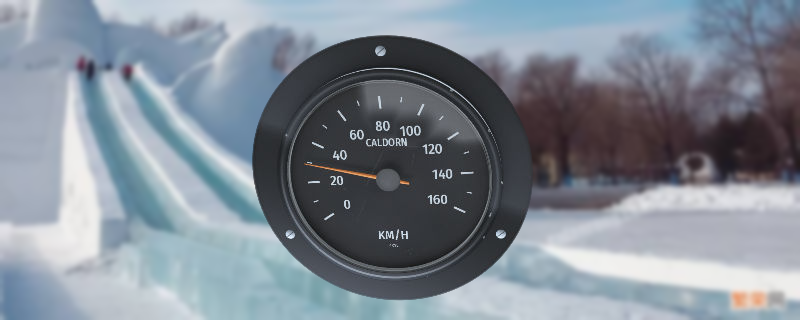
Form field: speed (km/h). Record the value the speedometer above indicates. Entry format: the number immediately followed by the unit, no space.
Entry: 30km/h
